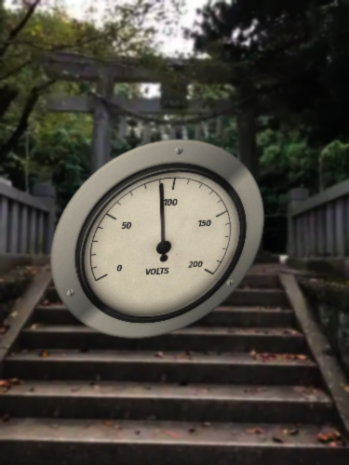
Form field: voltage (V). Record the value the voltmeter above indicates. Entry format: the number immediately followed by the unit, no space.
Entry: 90V
